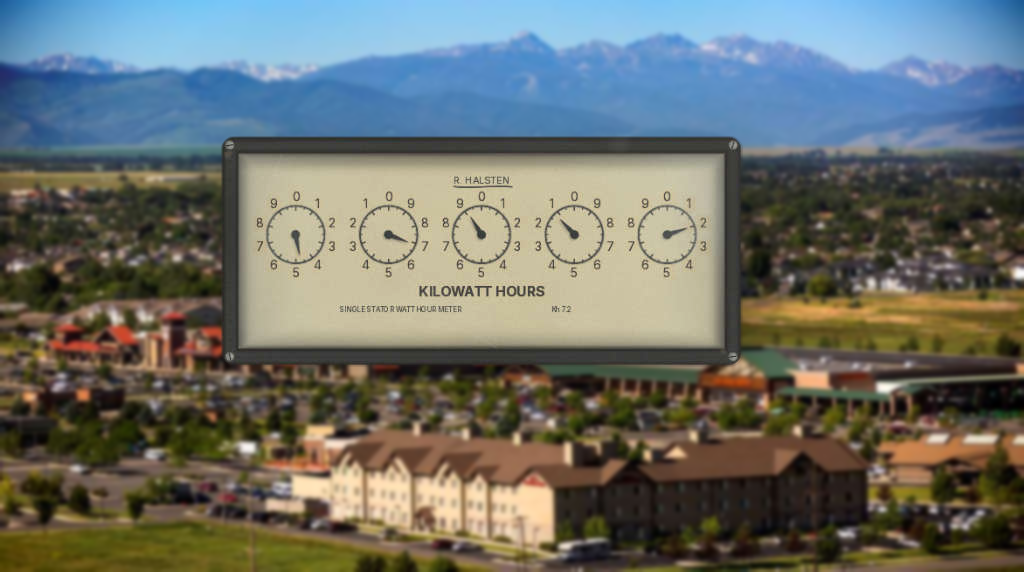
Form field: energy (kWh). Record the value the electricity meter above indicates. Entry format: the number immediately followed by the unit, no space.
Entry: 46912kWh
